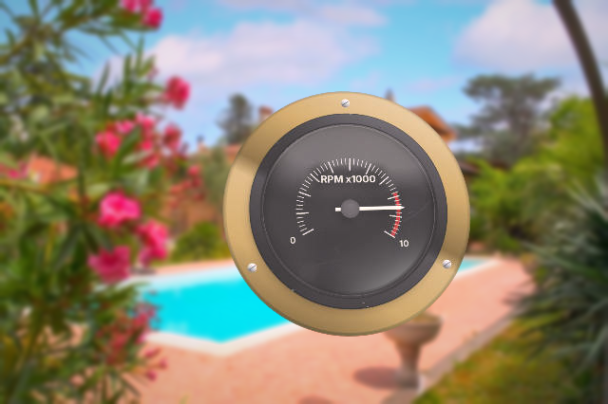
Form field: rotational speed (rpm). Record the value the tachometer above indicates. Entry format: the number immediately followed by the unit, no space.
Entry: 8600rpm
